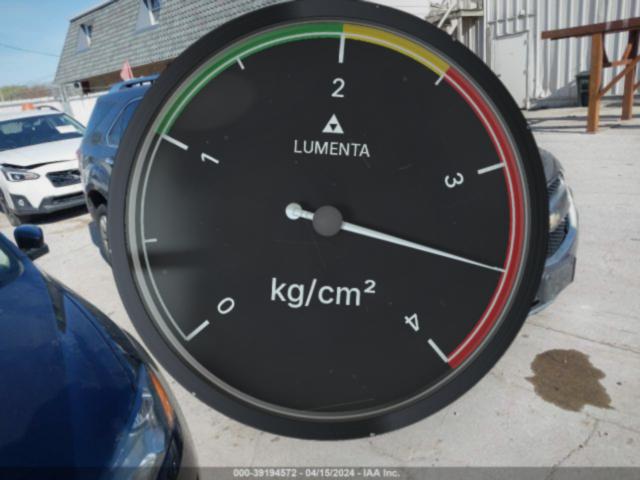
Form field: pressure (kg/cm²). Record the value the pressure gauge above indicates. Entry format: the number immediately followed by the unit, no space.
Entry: 3.5kg/cm²
